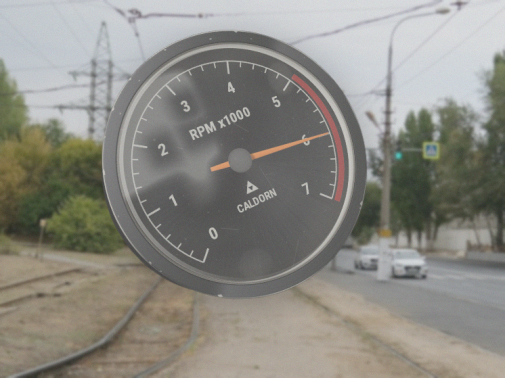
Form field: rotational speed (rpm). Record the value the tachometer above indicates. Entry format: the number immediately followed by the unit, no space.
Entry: 6000rpm
